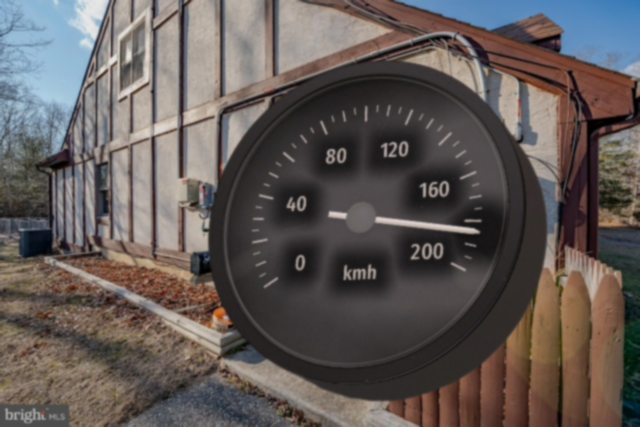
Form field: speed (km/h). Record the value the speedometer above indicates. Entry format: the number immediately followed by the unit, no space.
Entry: 185km/h
